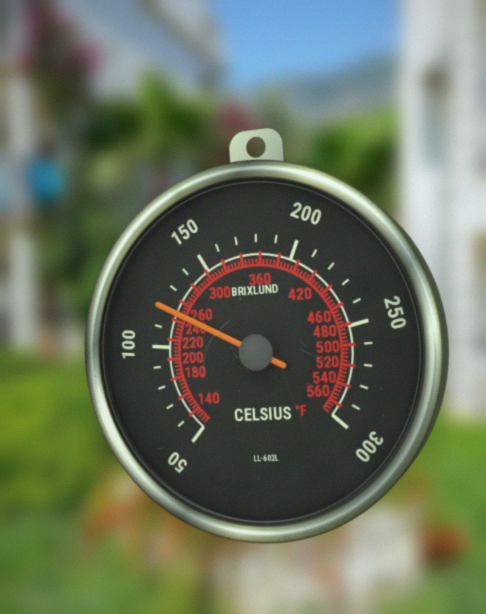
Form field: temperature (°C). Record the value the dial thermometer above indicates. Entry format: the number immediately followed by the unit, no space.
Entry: 120°C
